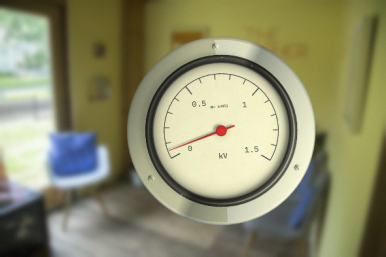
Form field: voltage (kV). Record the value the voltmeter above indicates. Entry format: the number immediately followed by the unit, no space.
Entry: 0.05kV
